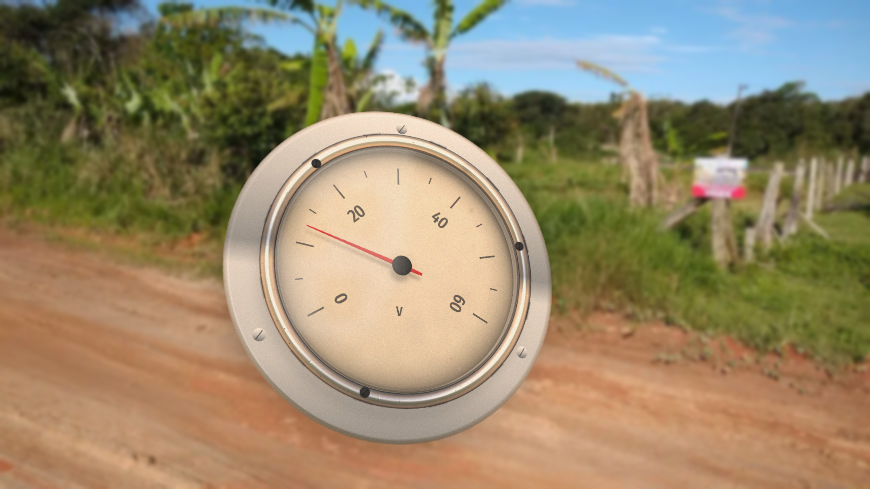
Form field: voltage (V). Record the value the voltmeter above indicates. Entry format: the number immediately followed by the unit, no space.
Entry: 12.5V
